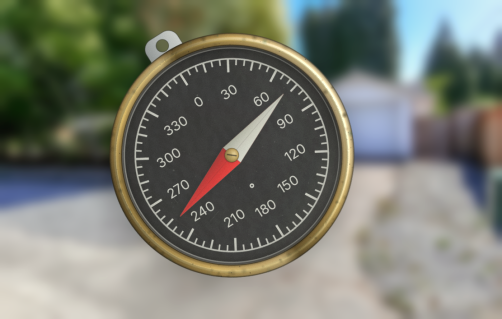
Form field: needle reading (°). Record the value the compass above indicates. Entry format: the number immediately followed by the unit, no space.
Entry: 252.5°
